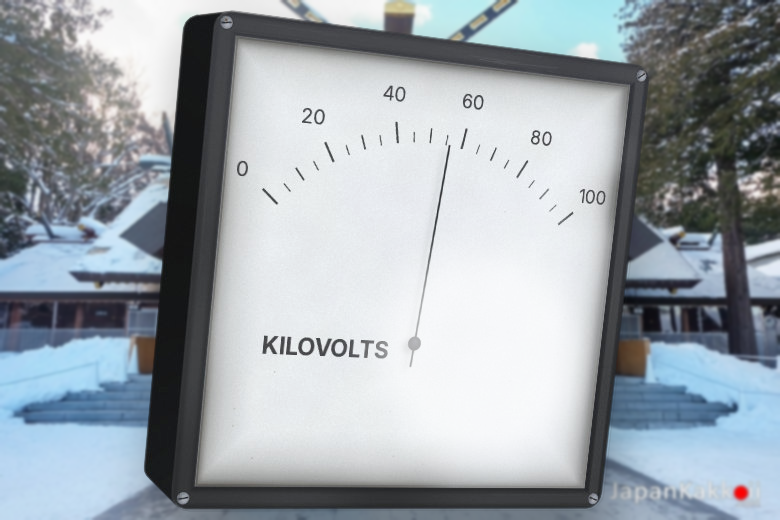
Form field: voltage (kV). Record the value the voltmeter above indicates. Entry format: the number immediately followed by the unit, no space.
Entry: 55kV
